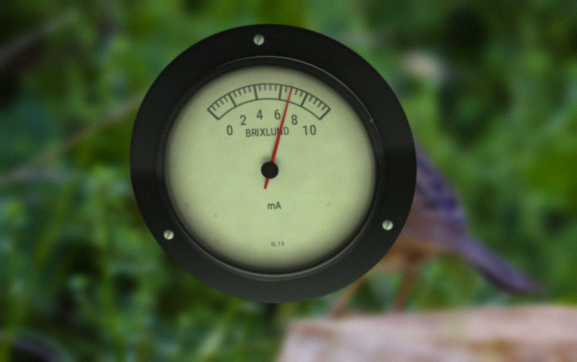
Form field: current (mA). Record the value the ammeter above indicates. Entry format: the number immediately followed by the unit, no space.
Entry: 6.8mA
